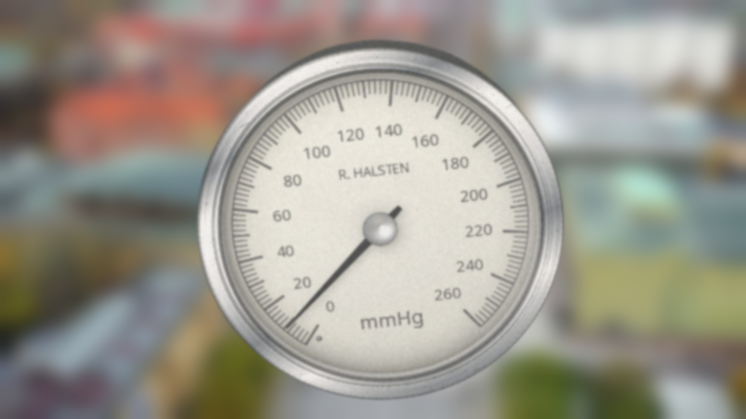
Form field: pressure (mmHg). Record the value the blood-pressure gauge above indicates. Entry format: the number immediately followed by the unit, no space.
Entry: 10mmHg
